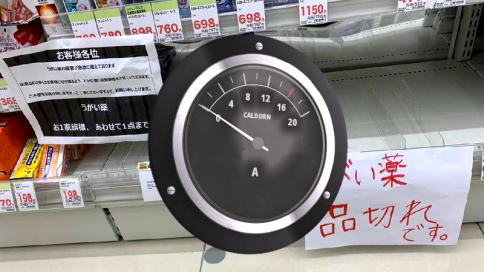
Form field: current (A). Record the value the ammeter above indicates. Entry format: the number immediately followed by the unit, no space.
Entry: 0A
